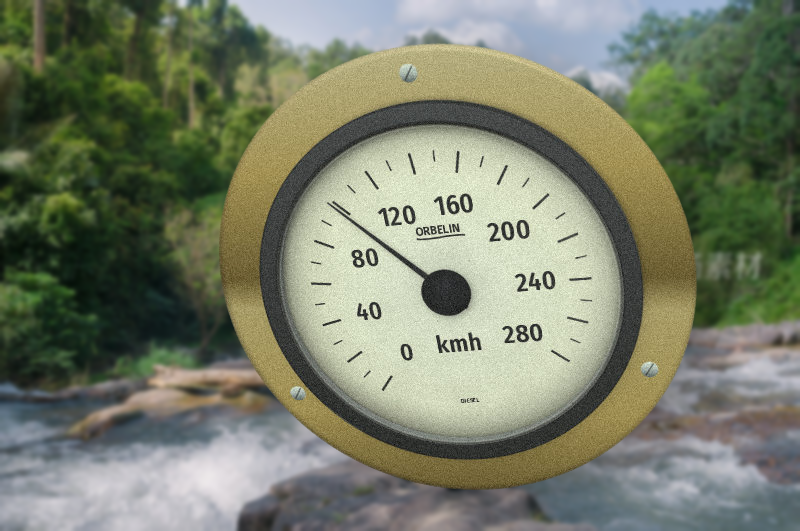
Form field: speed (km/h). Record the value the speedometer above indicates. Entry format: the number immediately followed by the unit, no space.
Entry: 100km/h
